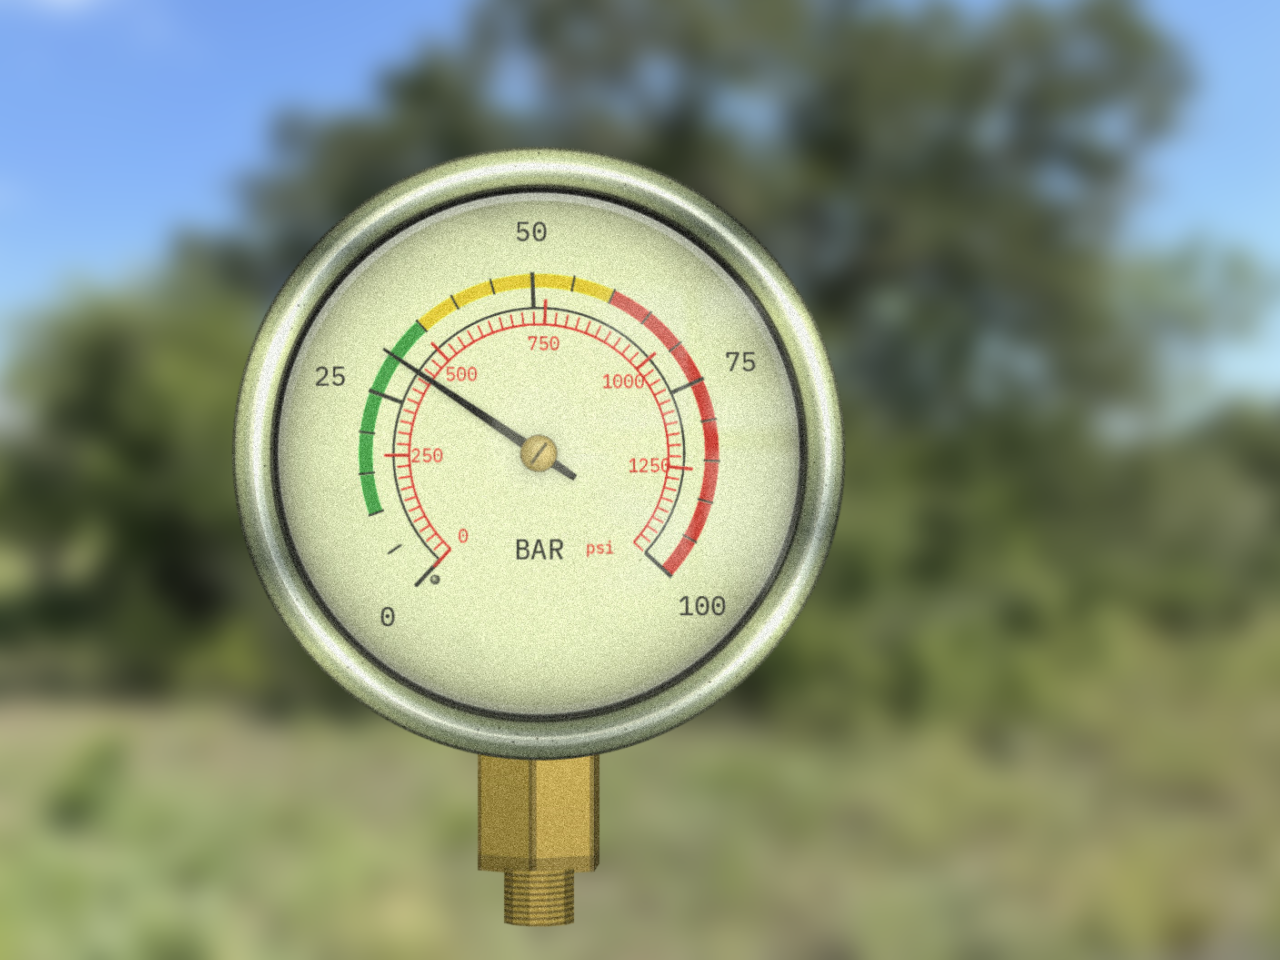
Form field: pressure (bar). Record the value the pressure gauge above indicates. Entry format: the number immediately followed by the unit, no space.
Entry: 30bar
